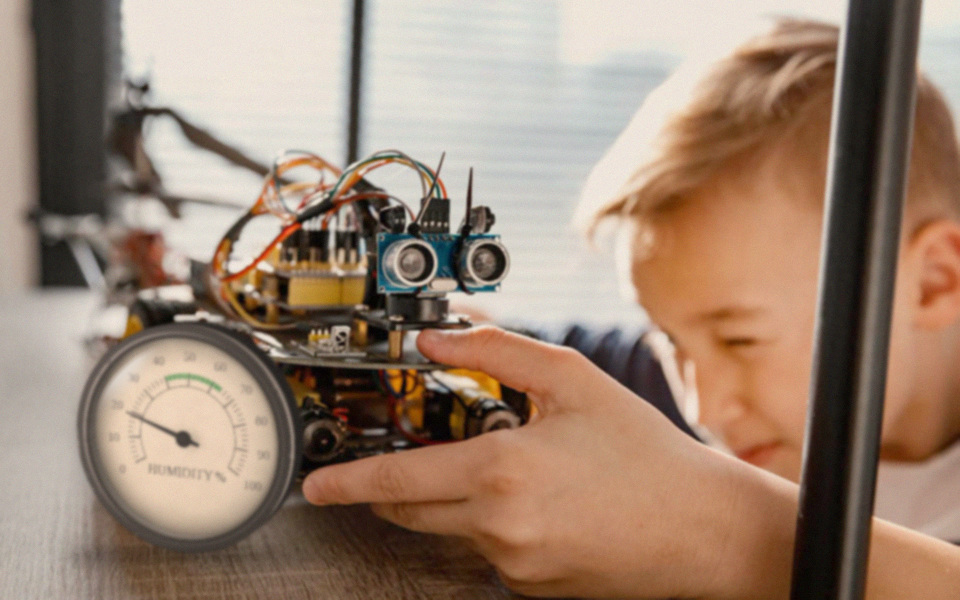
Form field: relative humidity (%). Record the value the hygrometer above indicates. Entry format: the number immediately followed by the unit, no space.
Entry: 20%
